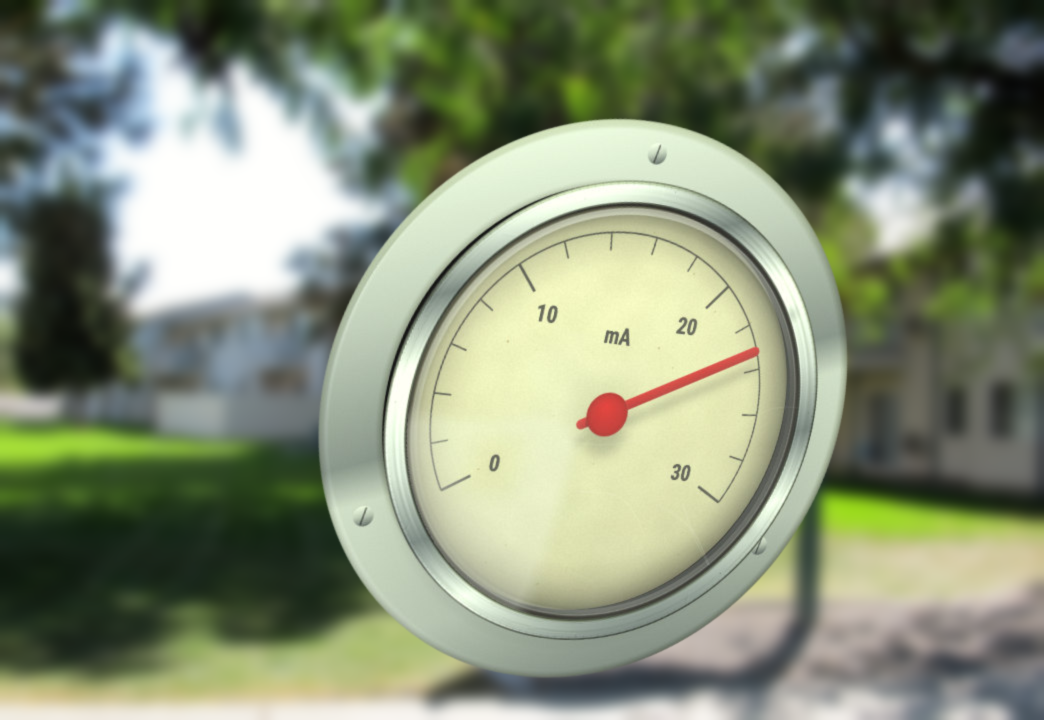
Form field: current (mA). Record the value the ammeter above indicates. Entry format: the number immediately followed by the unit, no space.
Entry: 23mA
